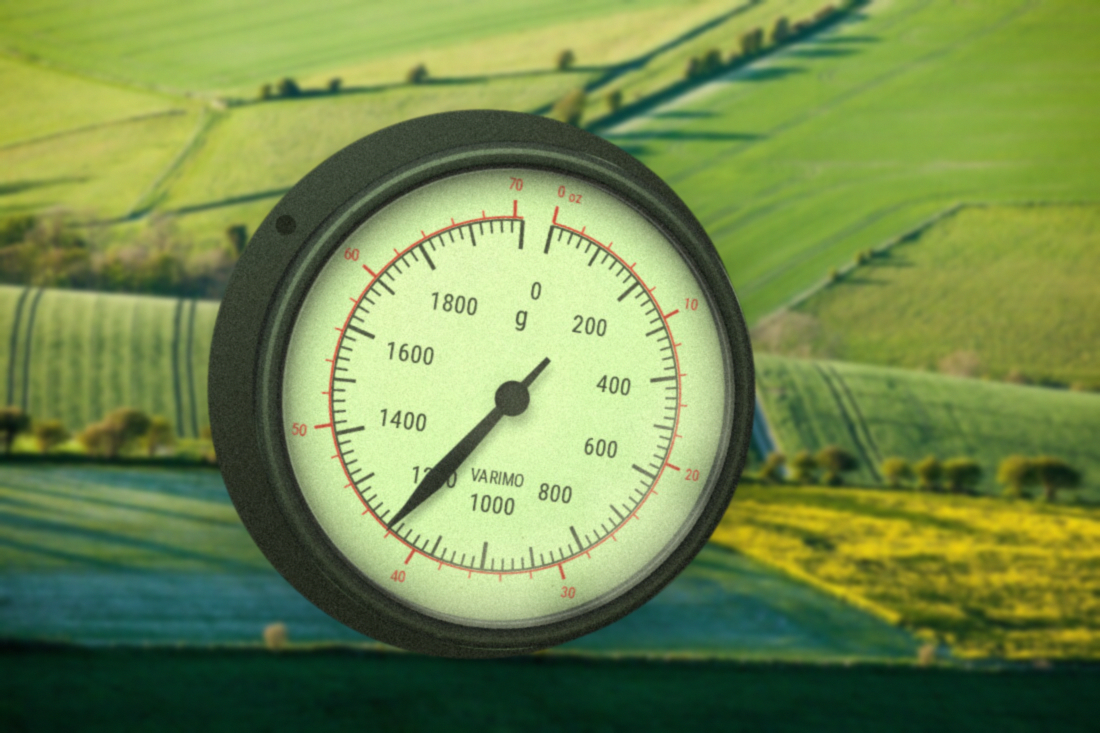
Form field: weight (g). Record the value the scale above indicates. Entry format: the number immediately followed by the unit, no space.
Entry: 1200g
